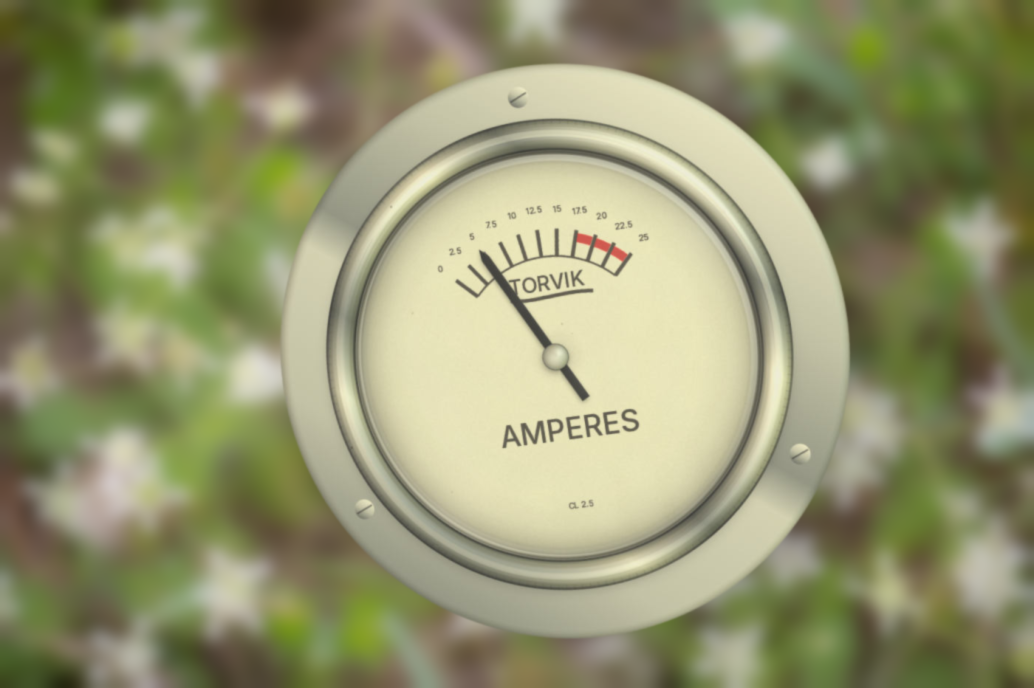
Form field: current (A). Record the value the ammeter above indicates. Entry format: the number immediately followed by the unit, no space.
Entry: 5A
